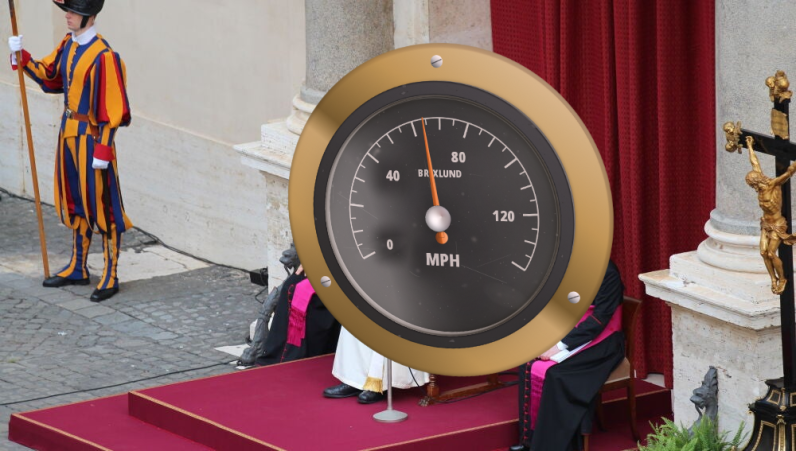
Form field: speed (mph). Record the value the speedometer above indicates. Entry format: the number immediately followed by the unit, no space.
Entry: 65mph
